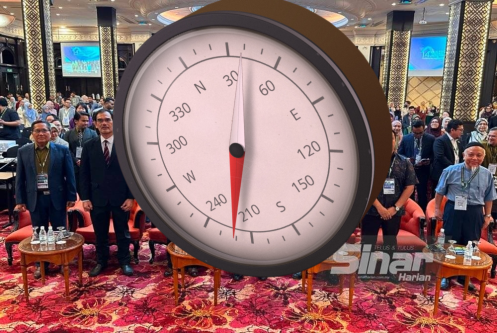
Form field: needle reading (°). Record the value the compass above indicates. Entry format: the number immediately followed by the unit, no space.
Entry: 220°
